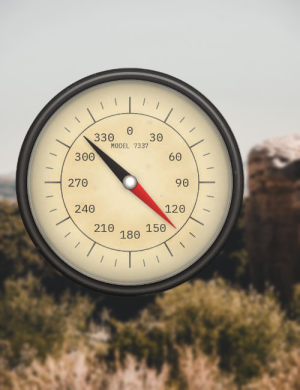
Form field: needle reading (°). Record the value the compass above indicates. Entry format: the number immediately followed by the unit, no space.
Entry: 135°
